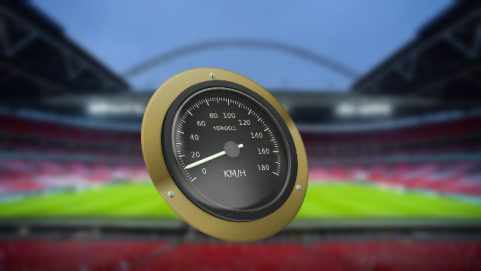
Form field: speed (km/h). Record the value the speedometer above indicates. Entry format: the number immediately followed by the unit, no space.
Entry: 10km/h
